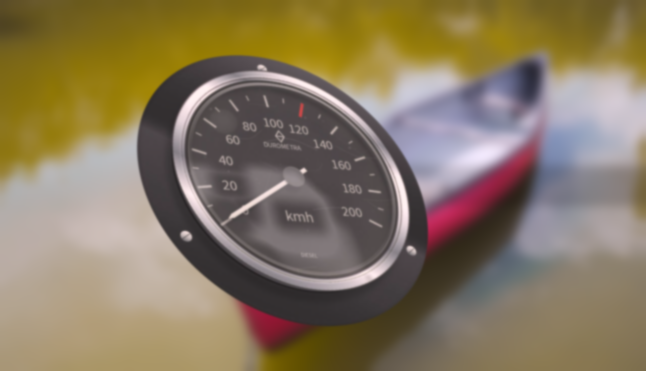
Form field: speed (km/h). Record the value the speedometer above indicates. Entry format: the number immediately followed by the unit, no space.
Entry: 0km/h
